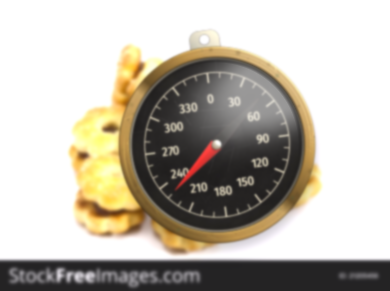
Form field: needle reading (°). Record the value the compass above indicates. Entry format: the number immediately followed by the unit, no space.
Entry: 230°
